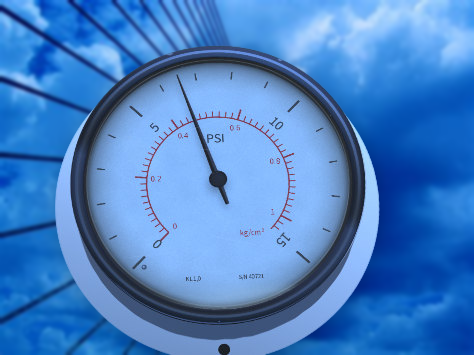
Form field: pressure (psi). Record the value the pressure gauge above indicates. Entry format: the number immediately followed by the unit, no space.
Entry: 6.5psi
